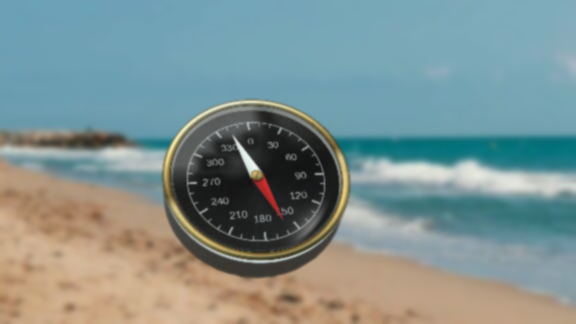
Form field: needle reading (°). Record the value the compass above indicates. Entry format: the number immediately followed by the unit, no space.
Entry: 160°
